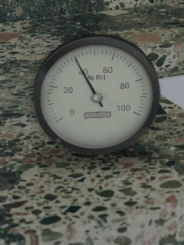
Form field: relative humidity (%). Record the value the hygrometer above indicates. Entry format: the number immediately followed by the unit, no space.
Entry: 40%
